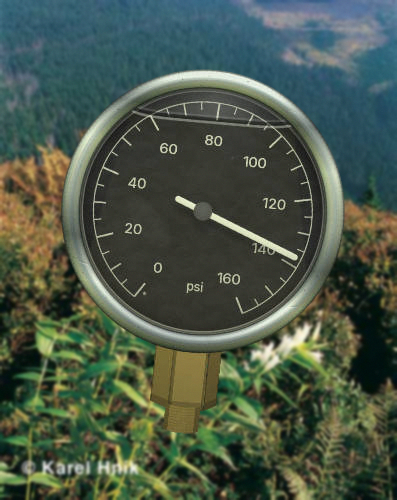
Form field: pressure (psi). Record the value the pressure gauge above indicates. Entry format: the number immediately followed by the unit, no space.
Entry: 137.5psi
